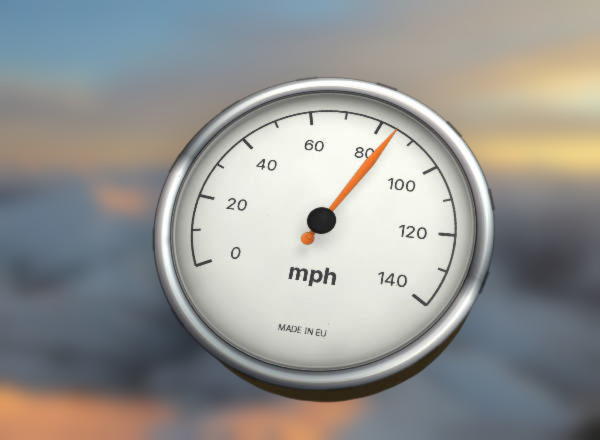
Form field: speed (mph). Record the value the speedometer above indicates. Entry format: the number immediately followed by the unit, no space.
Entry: 85mph
